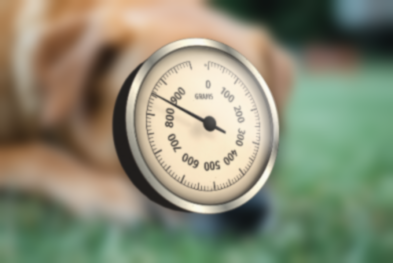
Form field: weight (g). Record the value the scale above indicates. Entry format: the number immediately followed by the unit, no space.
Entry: 850g
